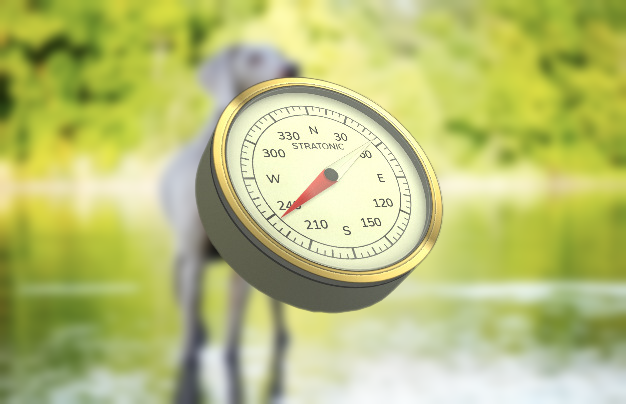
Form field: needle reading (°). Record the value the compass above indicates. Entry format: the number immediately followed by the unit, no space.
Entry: 235°
